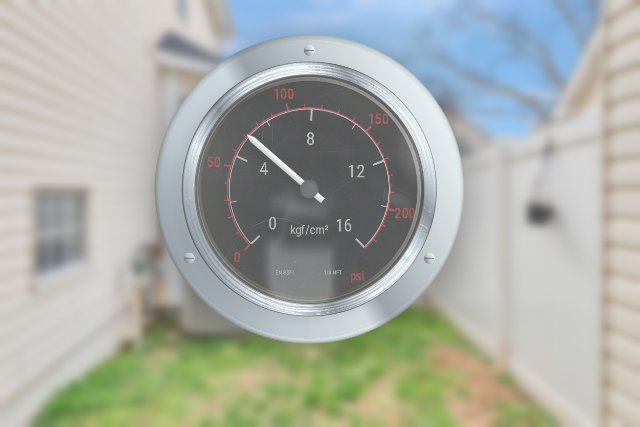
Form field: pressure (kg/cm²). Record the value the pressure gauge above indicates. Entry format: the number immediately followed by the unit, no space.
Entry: 5kg/cm²
